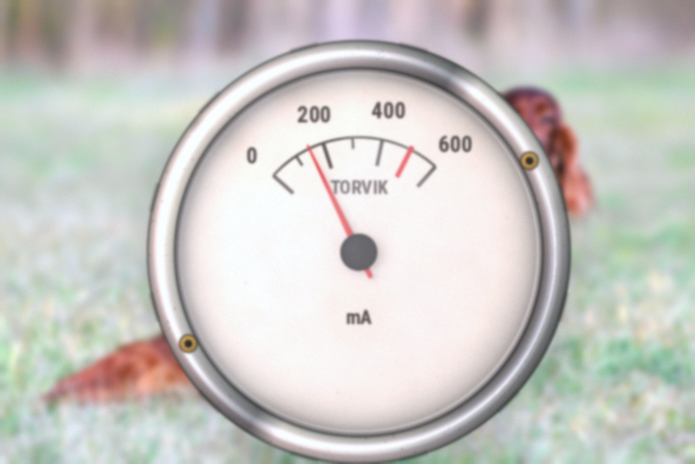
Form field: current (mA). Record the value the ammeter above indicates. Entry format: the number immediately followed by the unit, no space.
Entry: 150mA
